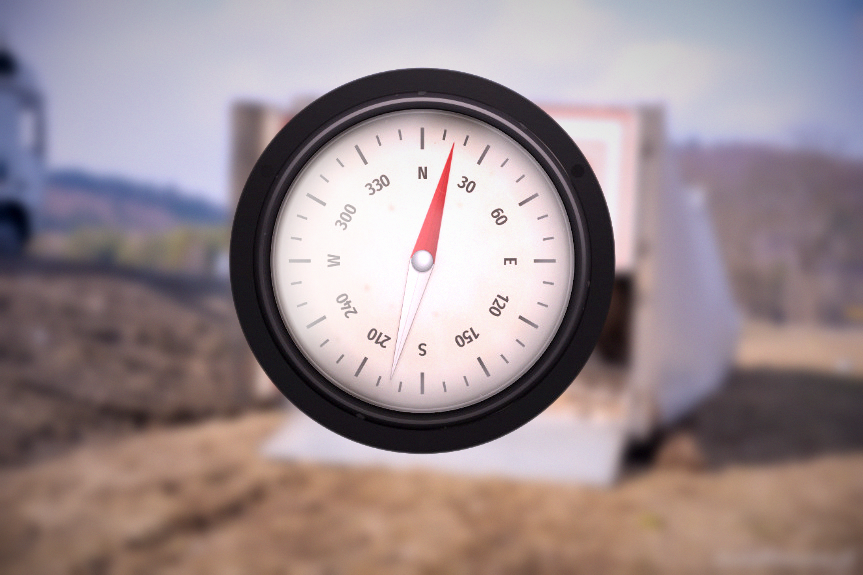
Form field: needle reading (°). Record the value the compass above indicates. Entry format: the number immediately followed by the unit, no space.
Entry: 15°
